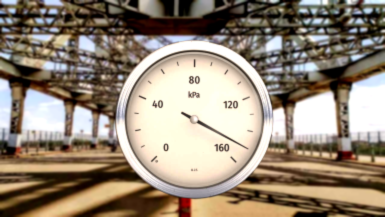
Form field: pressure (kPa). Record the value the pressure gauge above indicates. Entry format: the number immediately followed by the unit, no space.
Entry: 150kPa
